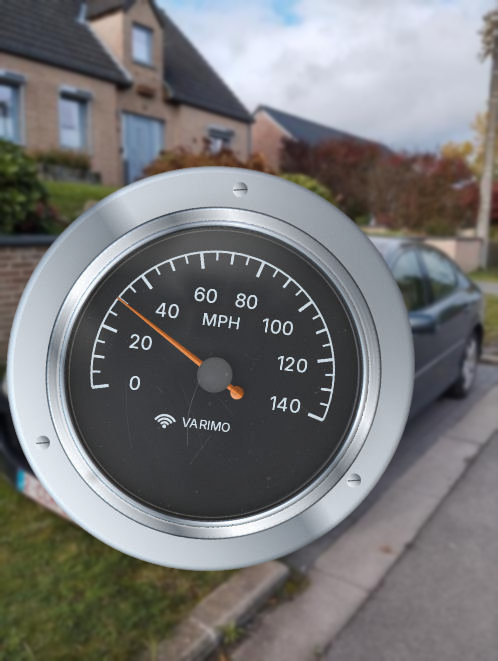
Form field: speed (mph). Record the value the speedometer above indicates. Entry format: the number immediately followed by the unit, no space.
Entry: 30mph
